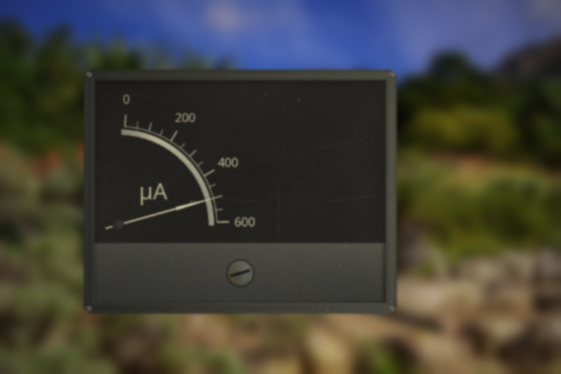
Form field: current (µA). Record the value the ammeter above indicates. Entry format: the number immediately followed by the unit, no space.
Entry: 500µA
